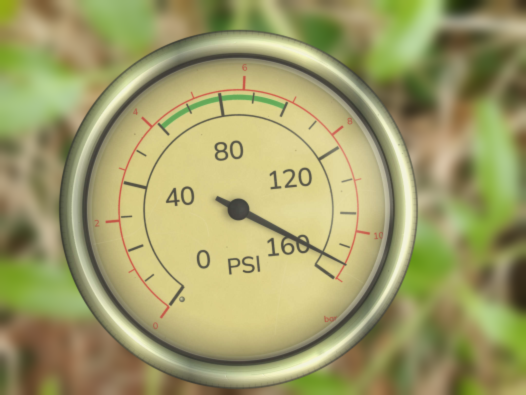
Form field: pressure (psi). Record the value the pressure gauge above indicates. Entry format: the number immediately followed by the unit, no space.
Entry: 155psi
